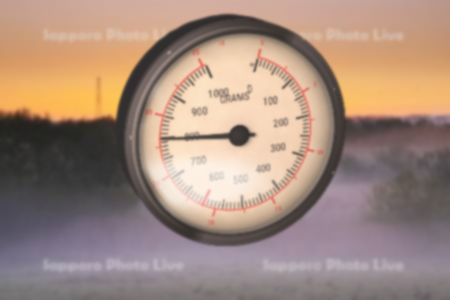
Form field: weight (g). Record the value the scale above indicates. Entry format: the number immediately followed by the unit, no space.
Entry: 800g
